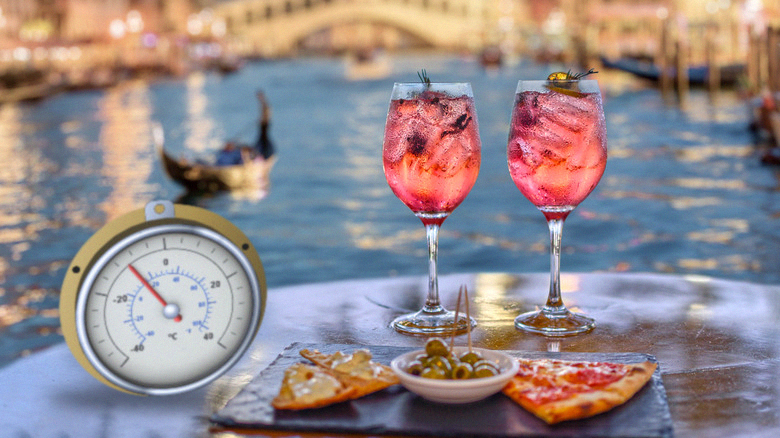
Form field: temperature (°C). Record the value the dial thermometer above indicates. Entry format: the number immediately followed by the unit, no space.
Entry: -10°C
